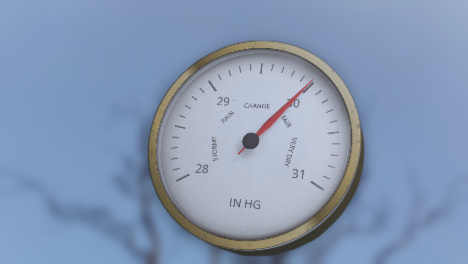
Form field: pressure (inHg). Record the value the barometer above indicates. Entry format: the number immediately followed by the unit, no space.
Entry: 30inHg
